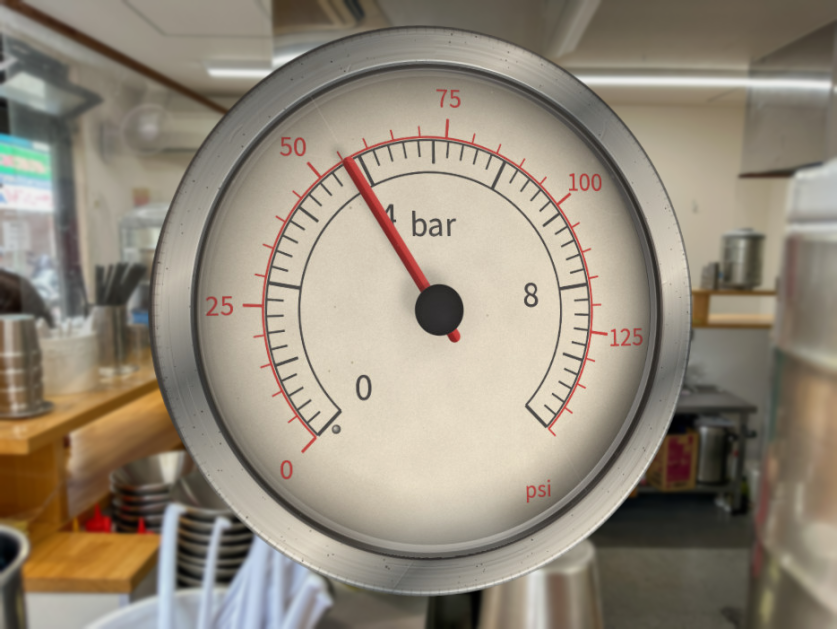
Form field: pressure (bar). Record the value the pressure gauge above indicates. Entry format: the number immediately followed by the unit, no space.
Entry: 3.8bar
